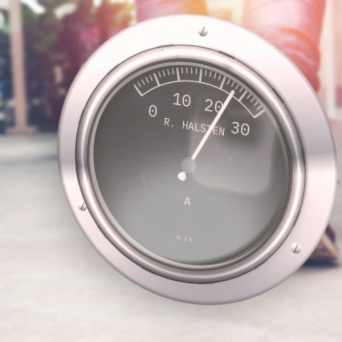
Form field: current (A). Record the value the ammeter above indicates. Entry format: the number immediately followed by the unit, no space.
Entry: 23A
